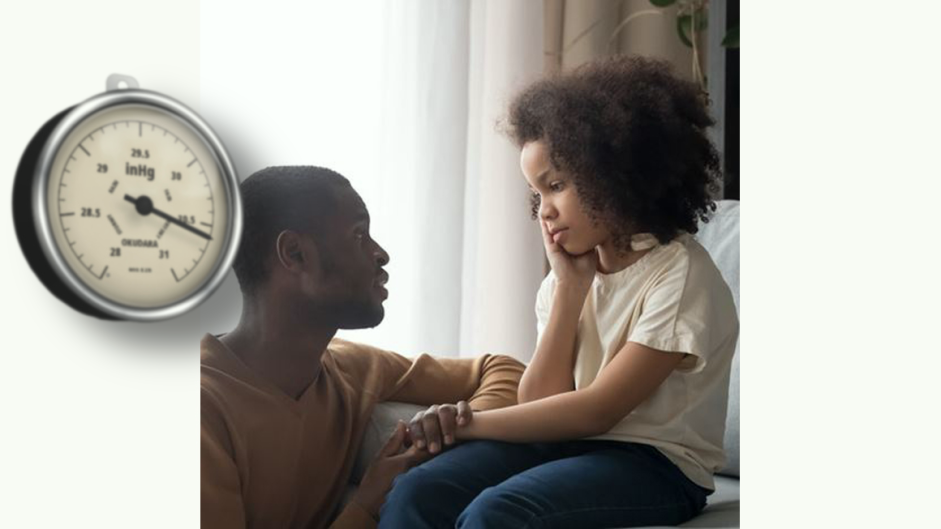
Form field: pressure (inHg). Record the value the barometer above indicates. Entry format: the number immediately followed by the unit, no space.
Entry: 30.6inHg
